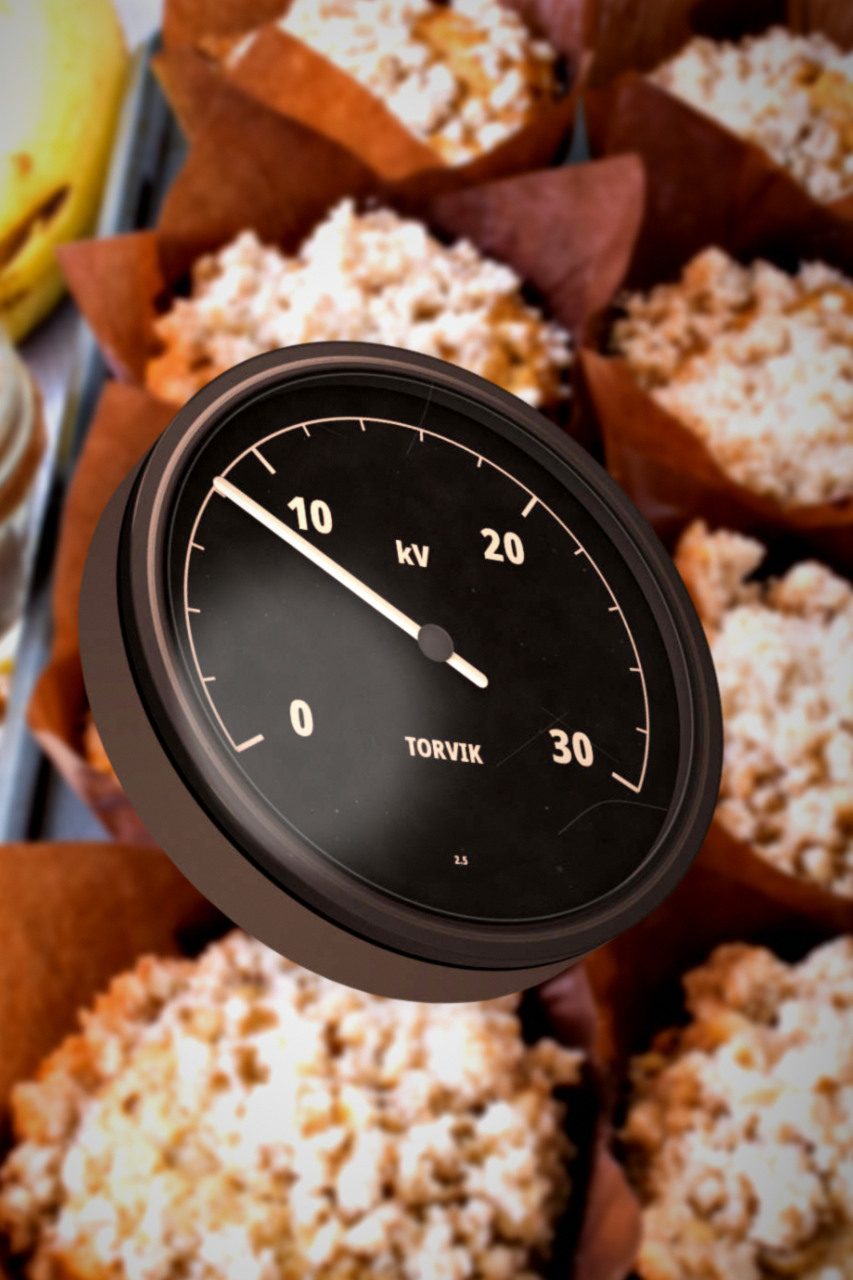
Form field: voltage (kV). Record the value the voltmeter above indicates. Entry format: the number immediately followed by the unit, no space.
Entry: 8kV
